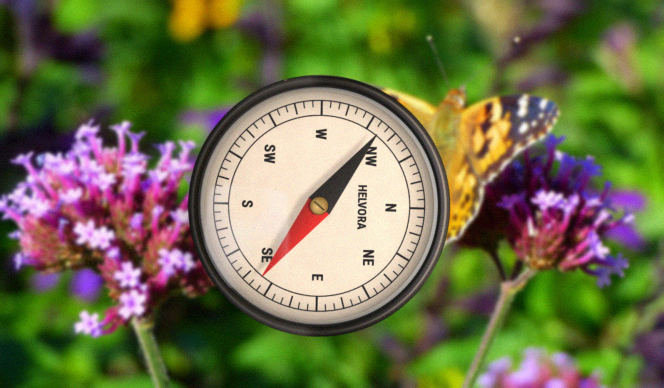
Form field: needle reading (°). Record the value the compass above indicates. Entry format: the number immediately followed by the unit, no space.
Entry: 127.5°
